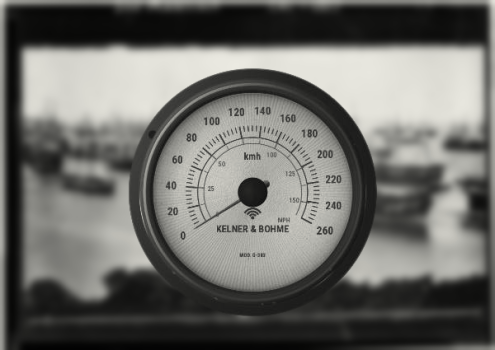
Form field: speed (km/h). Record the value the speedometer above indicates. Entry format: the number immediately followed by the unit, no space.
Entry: 0km/h
